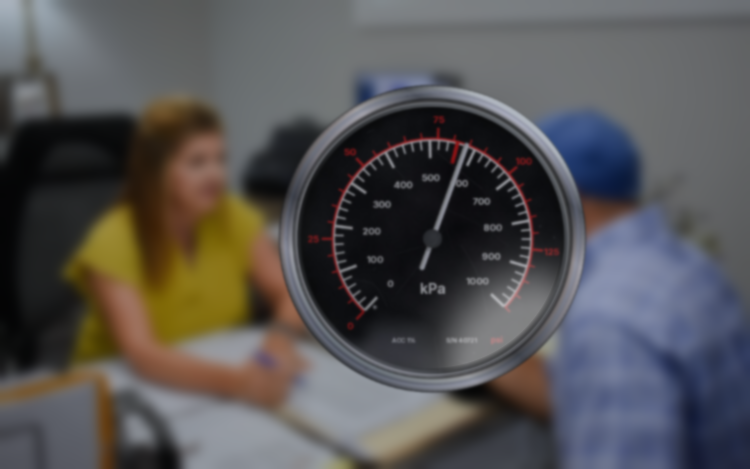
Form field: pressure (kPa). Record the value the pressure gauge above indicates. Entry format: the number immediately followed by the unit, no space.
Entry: 580kPa
